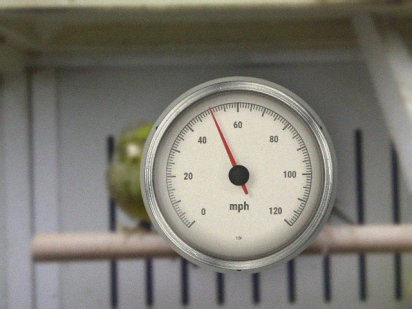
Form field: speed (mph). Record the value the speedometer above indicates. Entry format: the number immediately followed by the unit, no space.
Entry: 50mph
